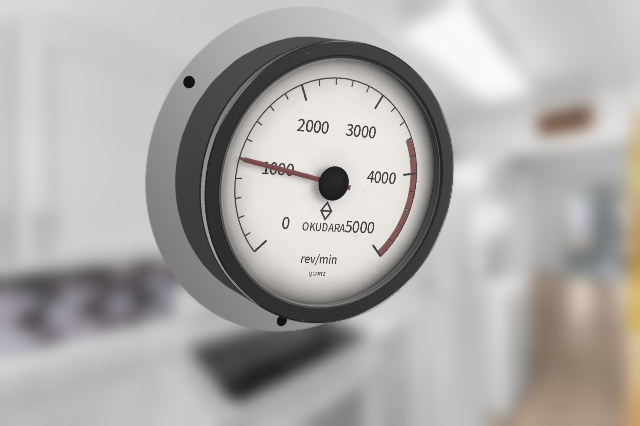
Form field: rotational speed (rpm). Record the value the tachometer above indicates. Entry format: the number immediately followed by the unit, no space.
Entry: 1000rpm
